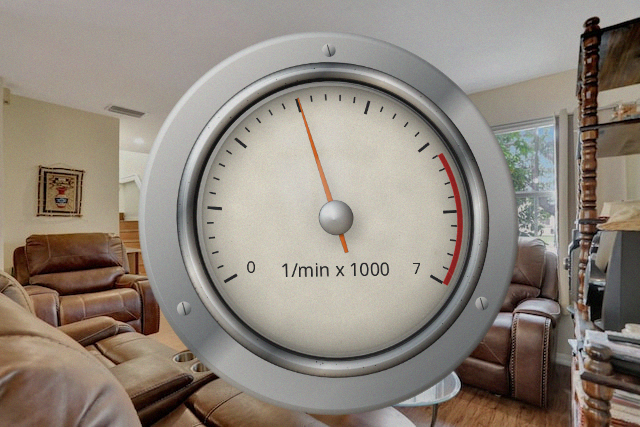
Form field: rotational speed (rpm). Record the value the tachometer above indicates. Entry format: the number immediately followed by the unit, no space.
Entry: 3000rpm
